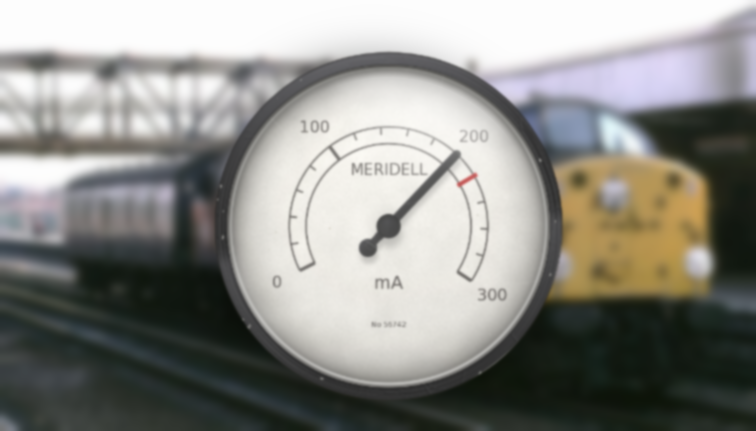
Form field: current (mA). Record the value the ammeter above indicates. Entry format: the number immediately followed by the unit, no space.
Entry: 200mA
